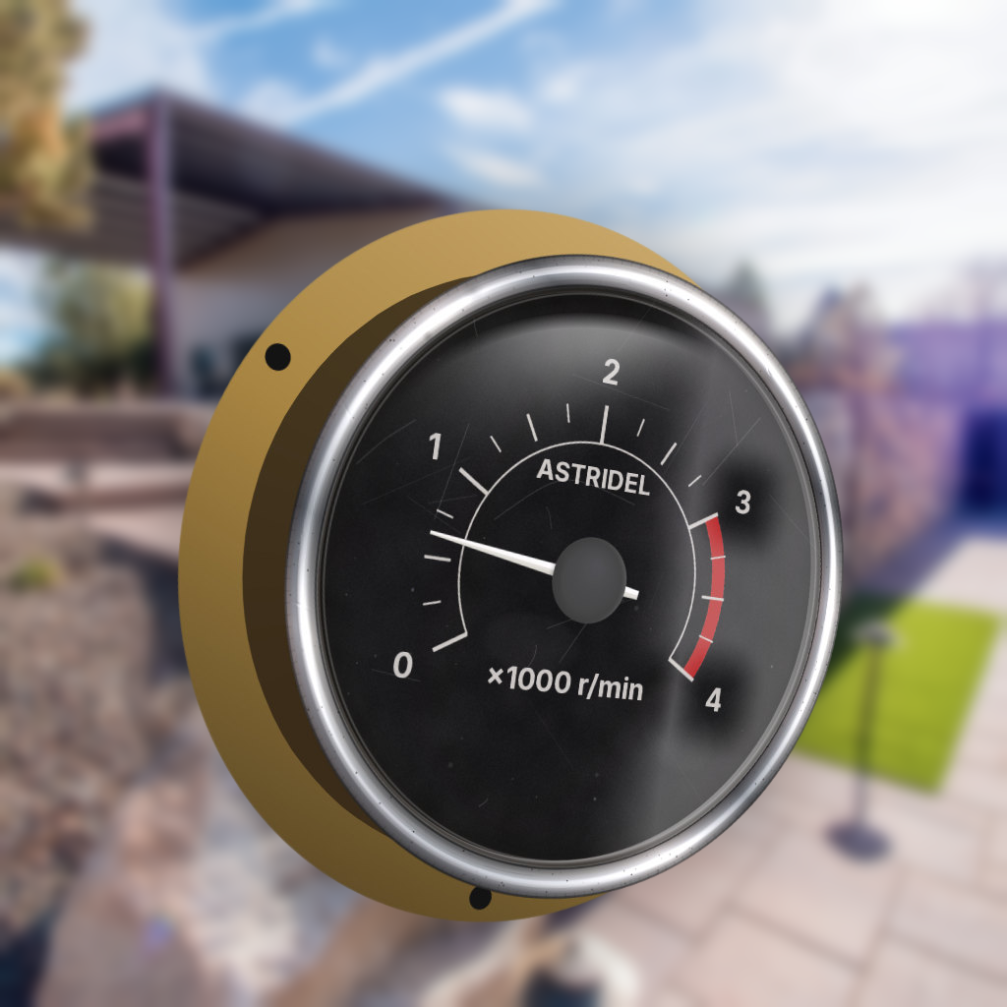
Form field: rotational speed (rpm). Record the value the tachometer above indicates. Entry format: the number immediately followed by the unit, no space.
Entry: 625rpm
